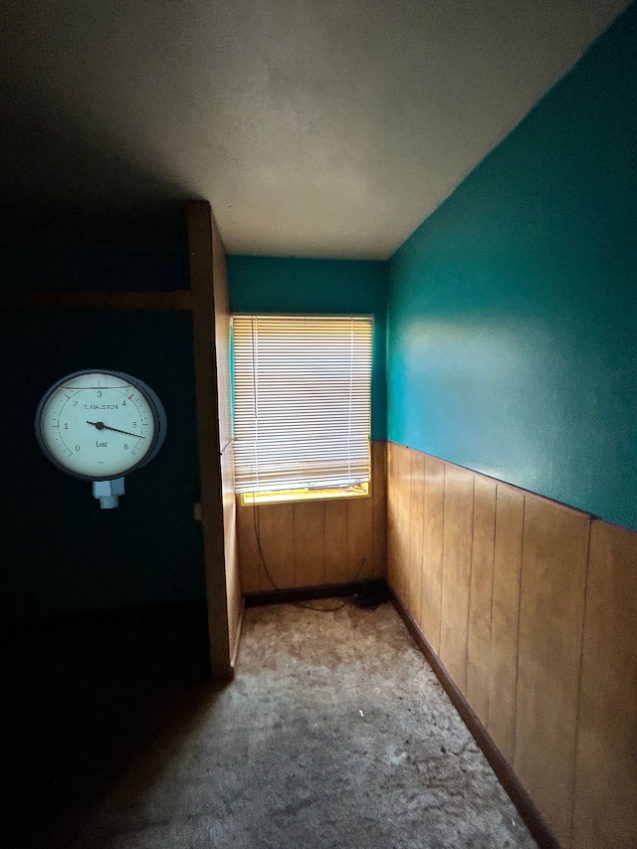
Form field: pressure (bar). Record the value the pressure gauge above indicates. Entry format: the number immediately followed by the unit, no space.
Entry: 5.4bar
